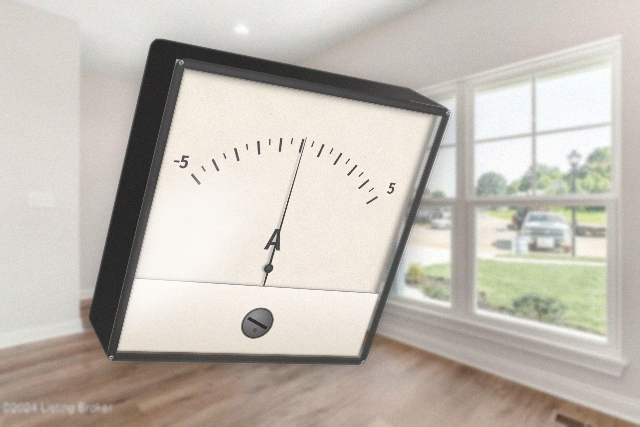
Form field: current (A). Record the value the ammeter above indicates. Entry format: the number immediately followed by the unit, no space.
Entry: 0A
